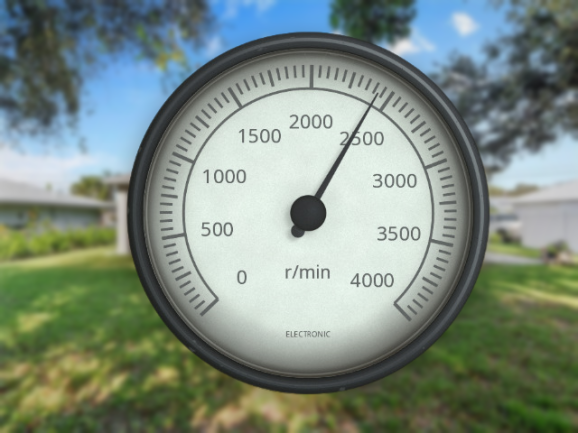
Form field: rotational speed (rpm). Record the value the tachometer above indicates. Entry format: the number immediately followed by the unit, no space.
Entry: 2425rpm
